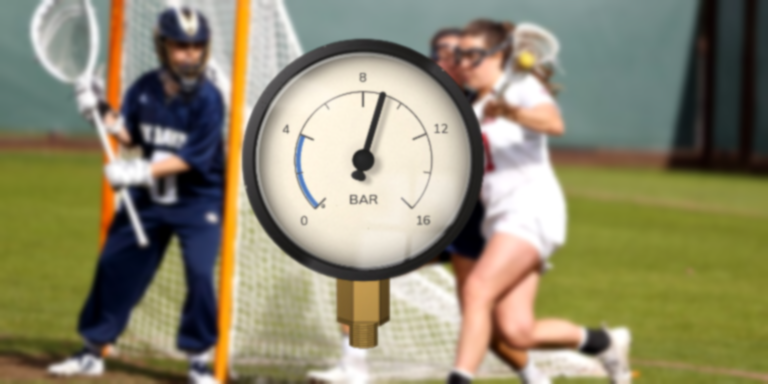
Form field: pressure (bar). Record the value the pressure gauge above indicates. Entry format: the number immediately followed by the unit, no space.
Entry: 9bar
